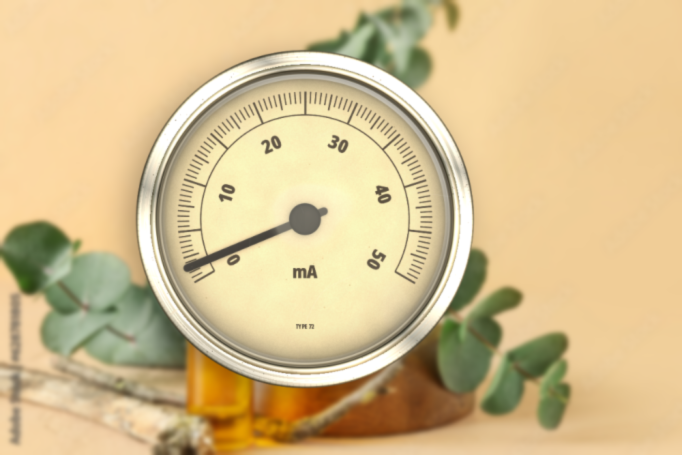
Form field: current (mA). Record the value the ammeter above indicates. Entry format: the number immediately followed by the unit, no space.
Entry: 1.5mA
